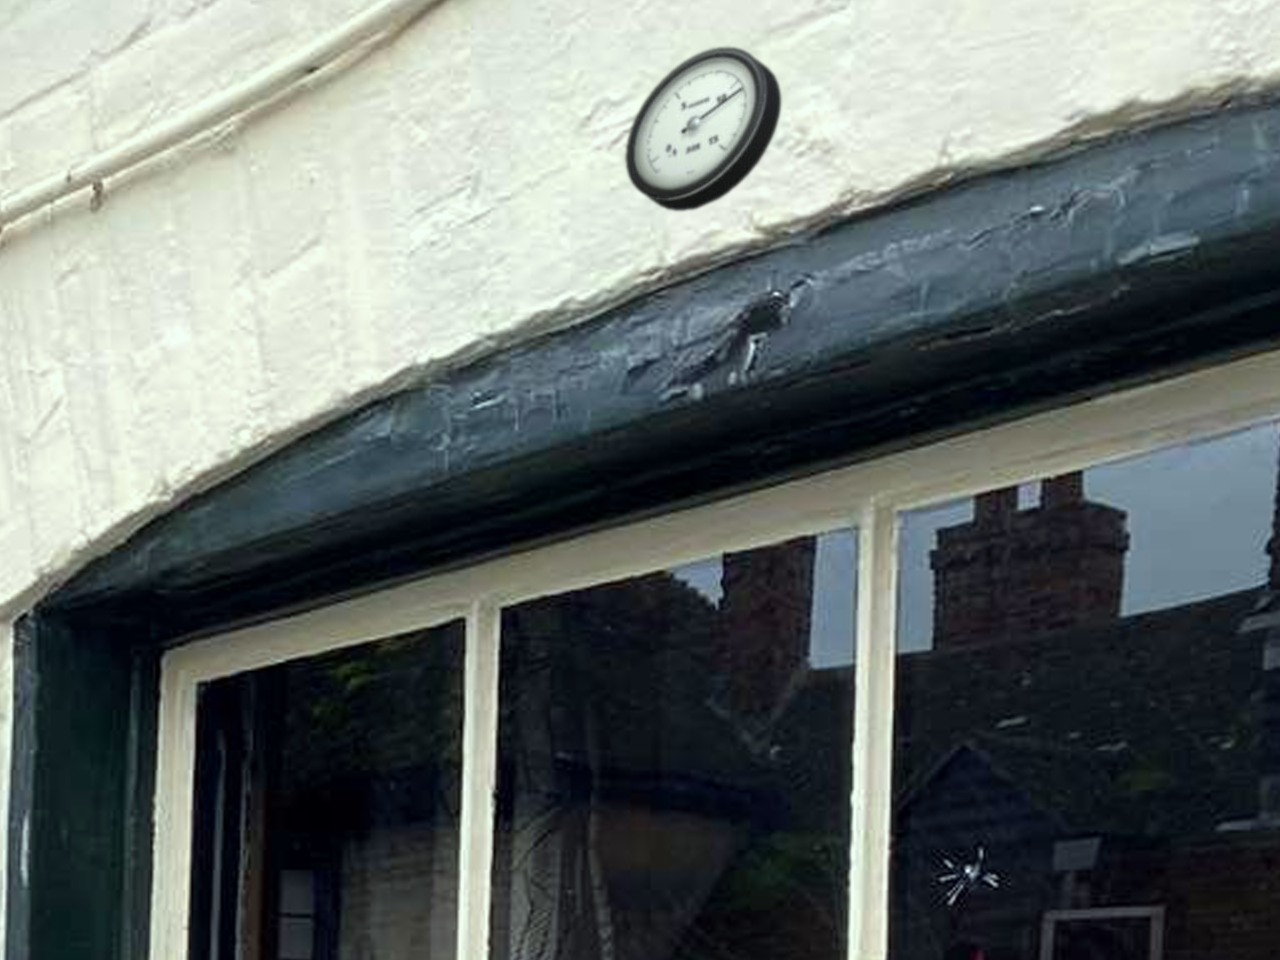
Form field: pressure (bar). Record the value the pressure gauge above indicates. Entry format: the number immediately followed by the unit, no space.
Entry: 11bar
